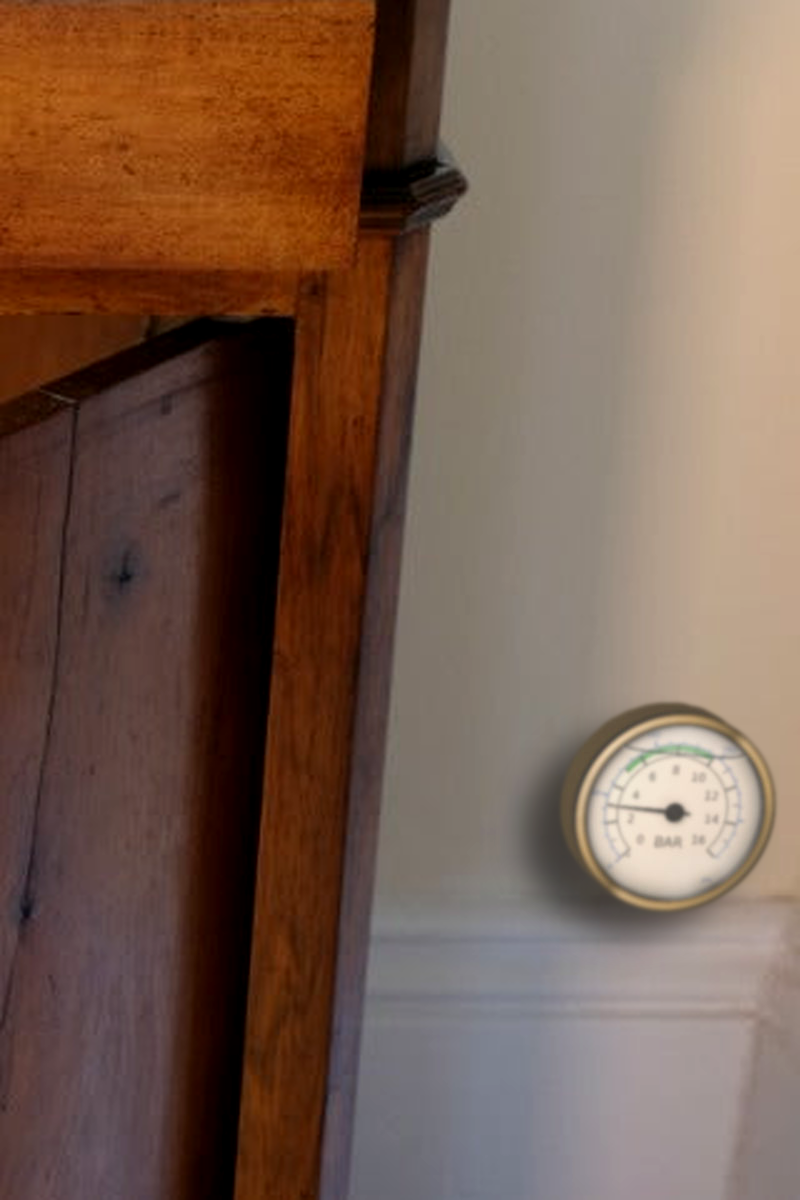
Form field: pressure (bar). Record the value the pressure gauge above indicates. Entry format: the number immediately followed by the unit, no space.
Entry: 3bar
